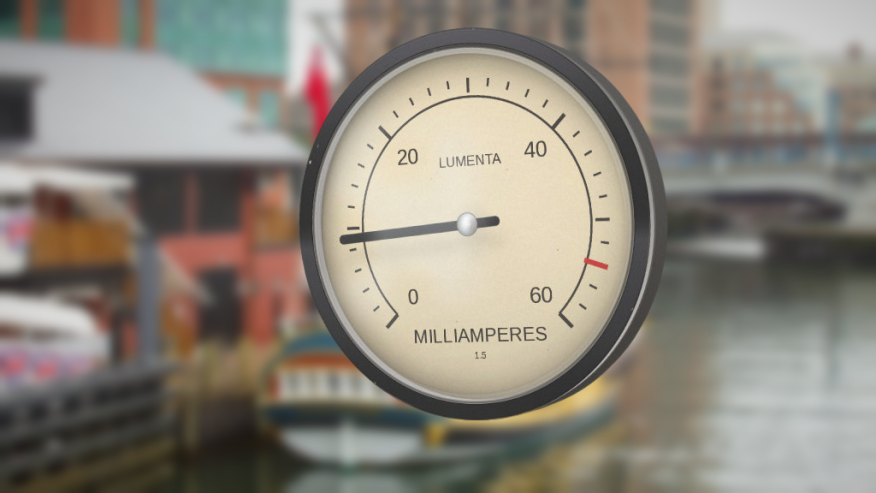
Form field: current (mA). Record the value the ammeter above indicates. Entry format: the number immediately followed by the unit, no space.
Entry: 9mA
